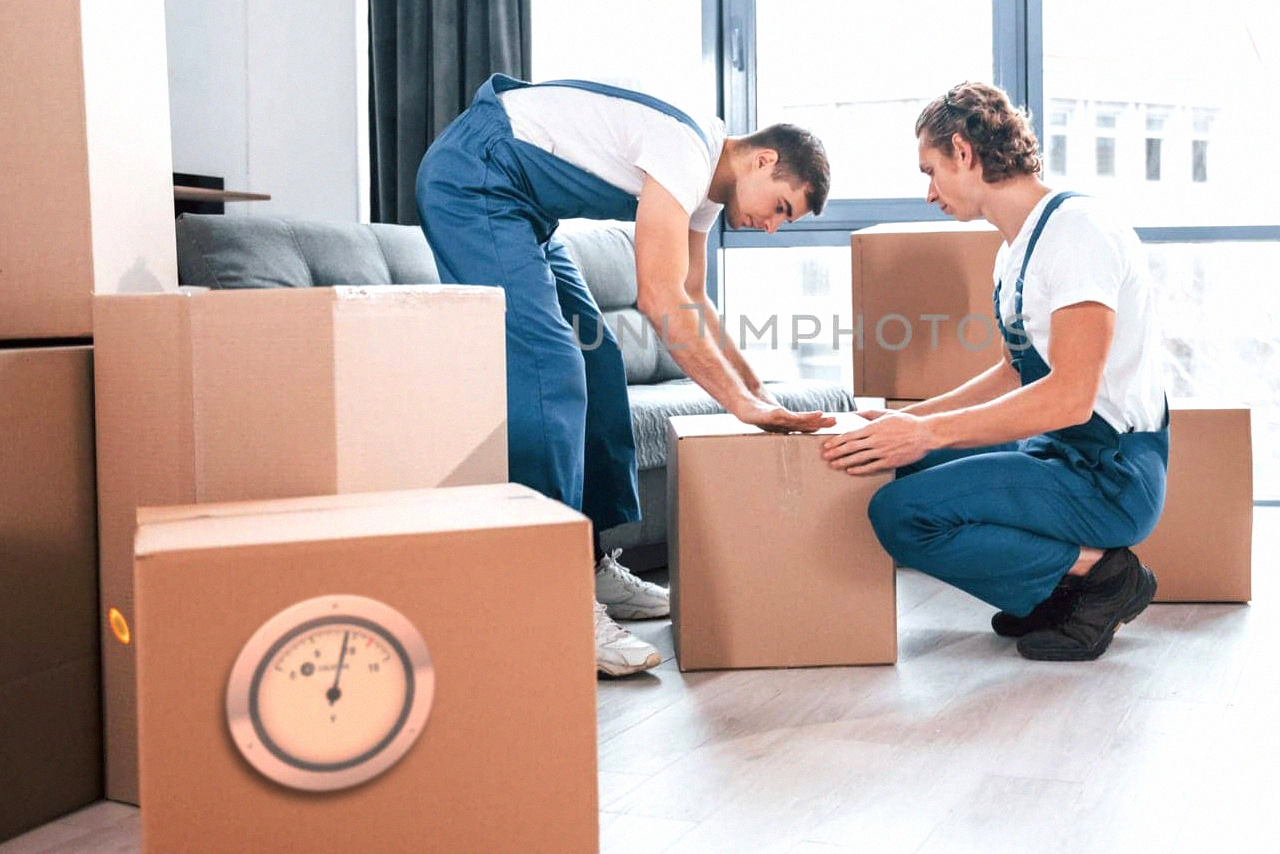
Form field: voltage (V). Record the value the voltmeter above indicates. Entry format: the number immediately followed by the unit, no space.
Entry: 9V
